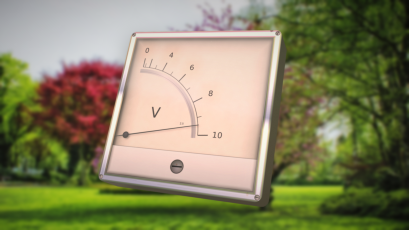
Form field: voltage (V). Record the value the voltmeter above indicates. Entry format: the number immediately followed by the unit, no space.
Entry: 9.5V
